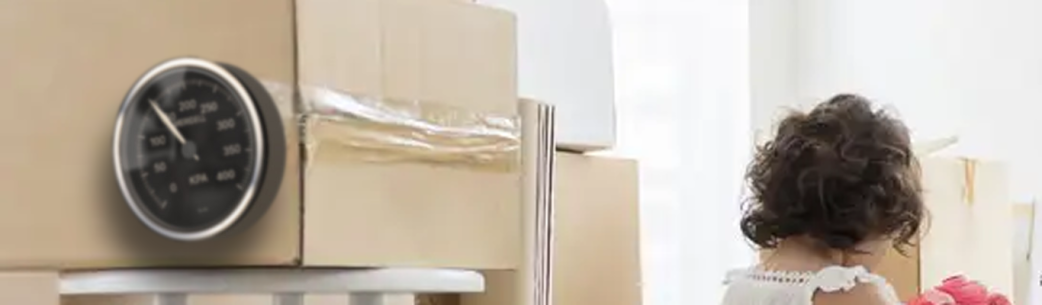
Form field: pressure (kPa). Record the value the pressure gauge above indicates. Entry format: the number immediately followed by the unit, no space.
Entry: 150kPa
